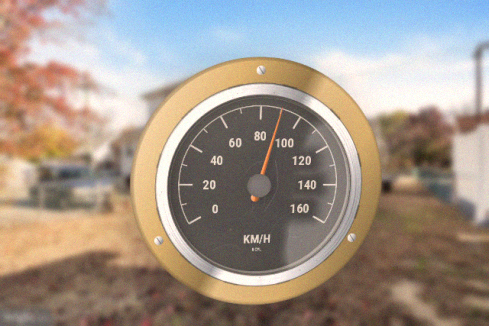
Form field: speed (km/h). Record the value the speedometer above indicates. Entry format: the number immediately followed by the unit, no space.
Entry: 90km/h
